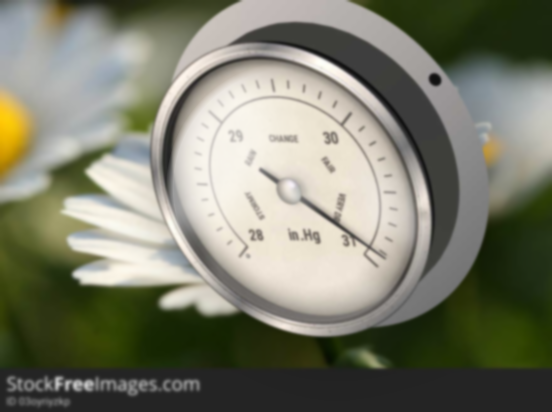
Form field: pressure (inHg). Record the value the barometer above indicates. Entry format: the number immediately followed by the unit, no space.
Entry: 30.9inHg
